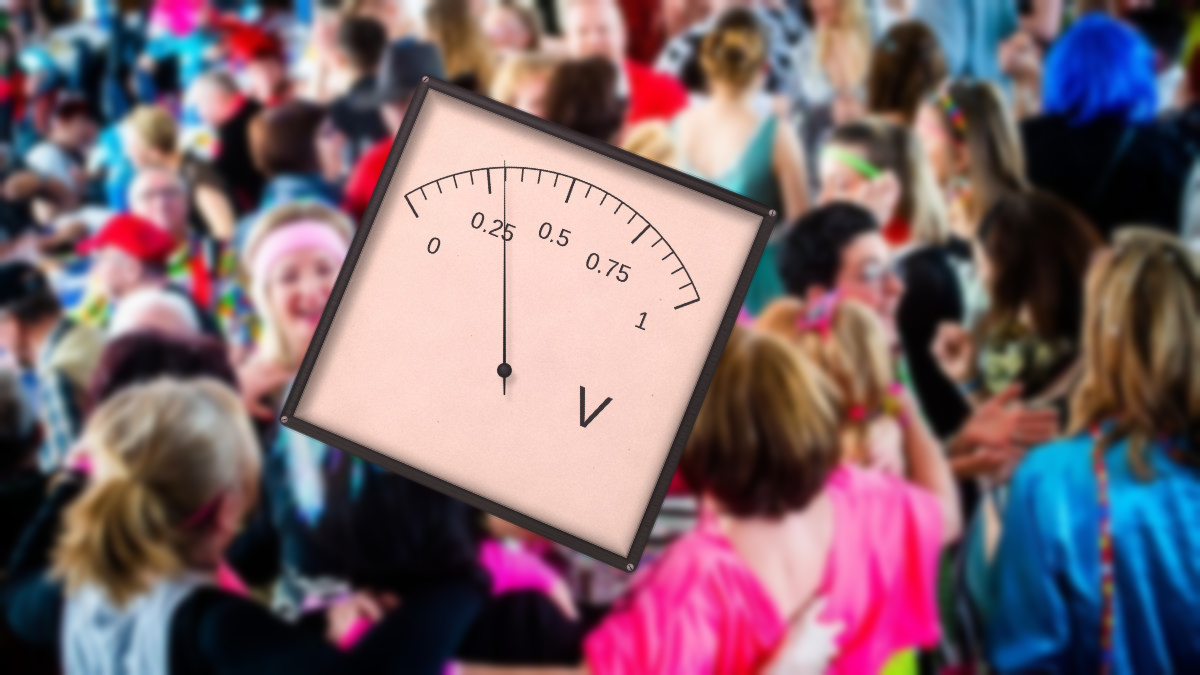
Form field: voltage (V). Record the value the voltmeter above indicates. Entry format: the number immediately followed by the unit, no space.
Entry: 0.3V
